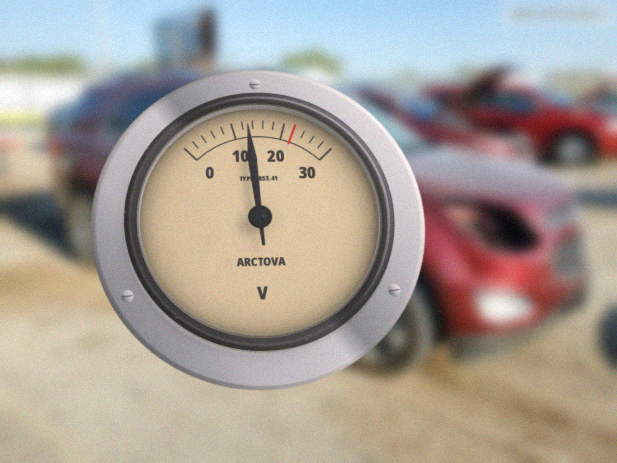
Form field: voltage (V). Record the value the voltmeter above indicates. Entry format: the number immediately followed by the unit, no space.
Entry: 13V
